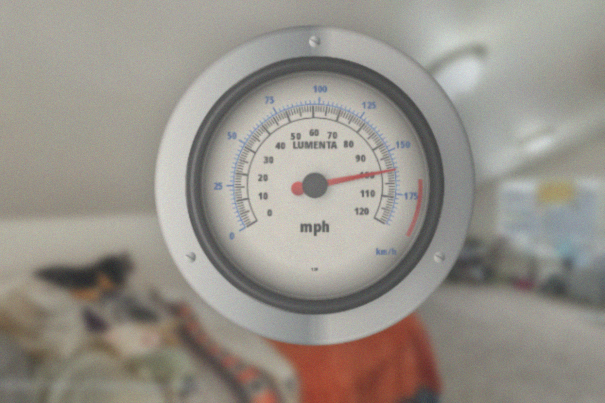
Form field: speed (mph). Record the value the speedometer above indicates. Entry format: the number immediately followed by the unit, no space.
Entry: 100mph
